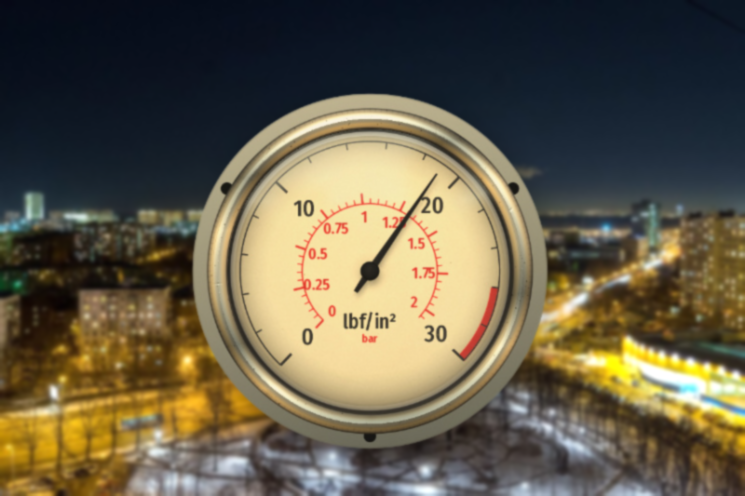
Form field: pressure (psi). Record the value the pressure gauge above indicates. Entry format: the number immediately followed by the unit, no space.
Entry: 19psi
